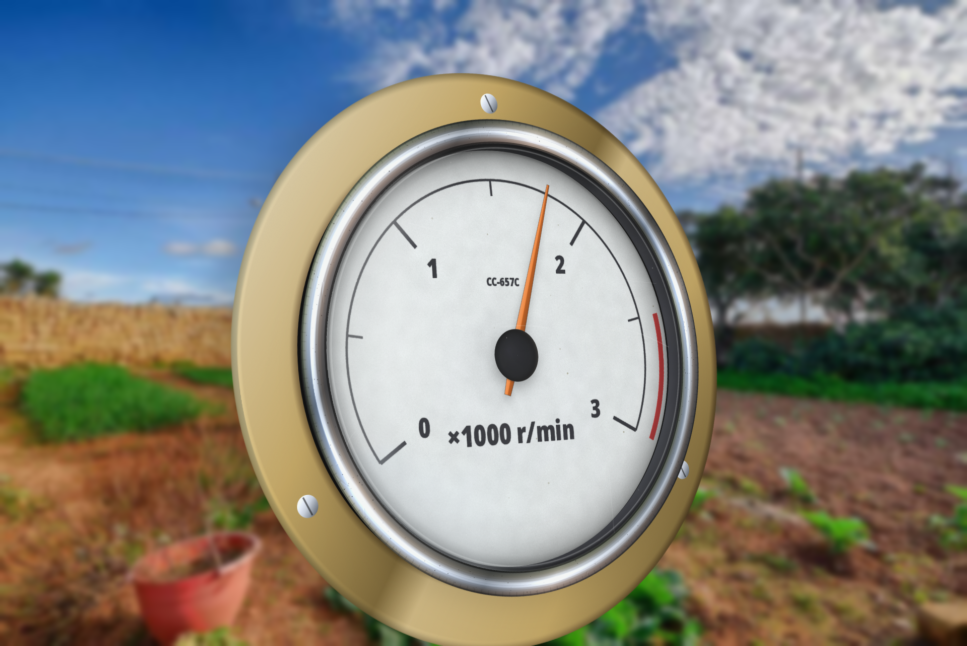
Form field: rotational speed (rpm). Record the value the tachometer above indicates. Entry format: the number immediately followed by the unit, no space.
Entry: 1750rpm
